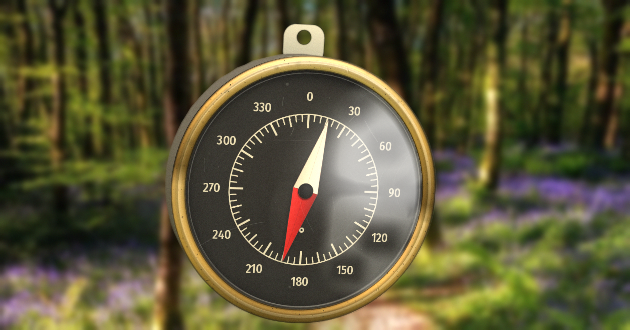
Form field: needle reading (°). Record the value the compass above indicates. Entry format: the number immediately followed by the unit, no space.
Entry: 195°
